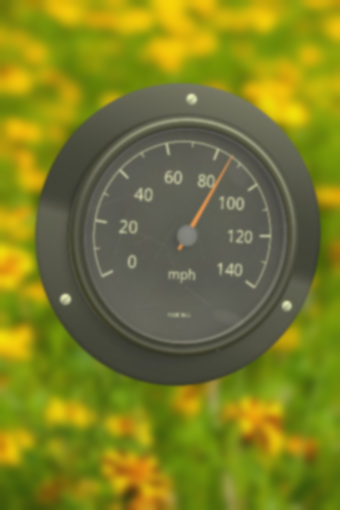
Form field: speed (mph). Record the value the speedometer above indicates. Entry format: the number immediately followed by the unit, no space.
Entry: 85mph
